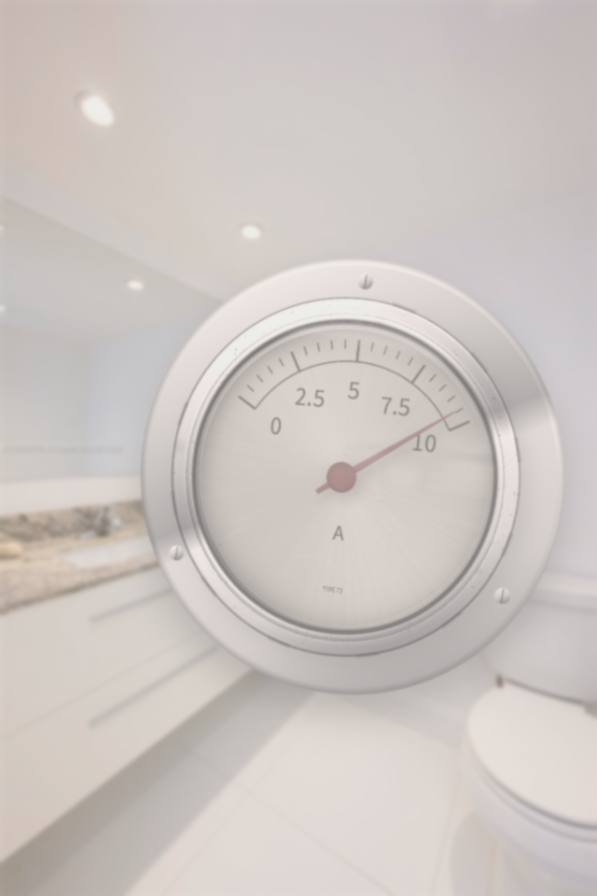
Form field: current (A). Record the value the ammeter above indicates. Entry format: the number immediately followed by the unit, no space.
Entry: 9.5A
